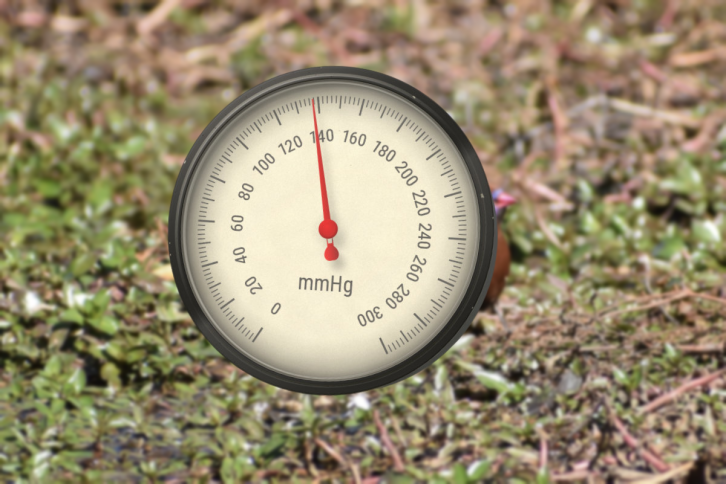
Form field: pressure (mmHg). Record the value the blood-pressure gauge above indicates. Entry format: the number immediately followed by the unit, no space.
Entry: 138mmHg
